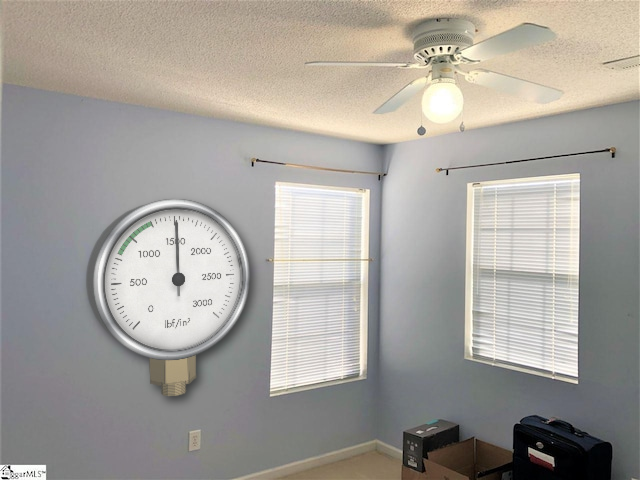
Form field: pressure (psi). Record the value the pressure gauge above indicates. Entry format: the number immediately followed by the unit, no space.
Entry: 1500psi
